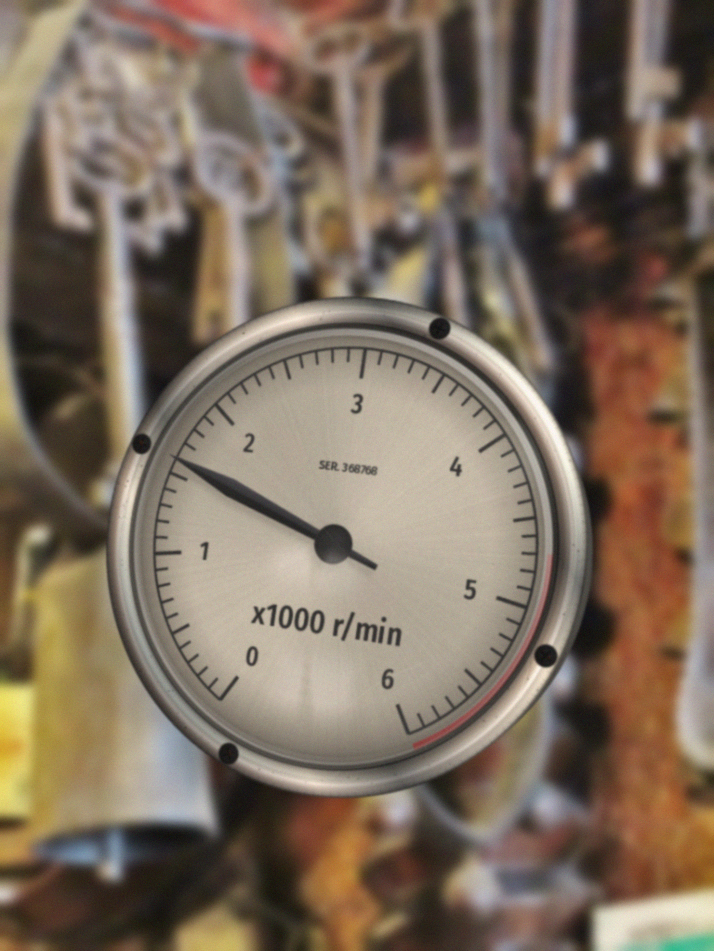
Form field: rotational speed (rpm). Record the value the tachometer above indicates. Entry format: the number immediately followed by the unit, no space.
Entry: 1600rpm
